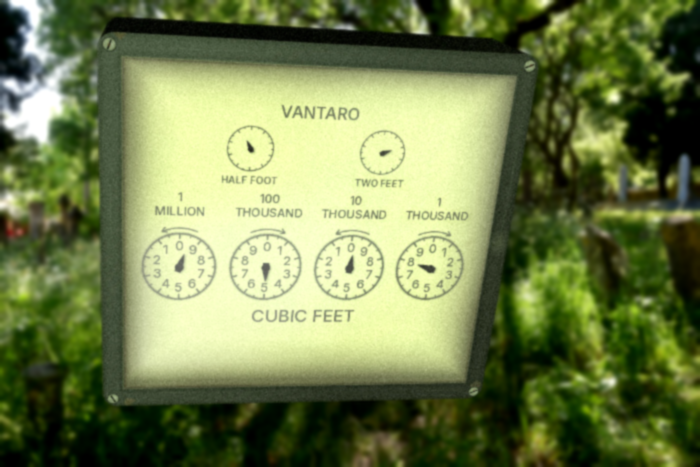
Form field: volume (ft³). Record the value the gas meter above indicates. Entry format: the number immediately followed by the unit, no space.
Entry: 949800ft³
